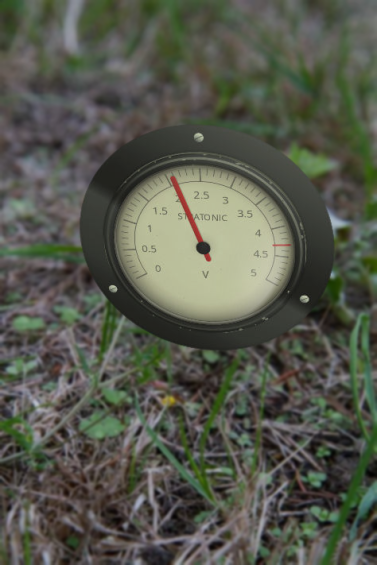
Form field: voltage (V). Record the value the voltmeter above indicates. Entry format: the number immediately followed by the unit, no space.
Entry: 2.1V
